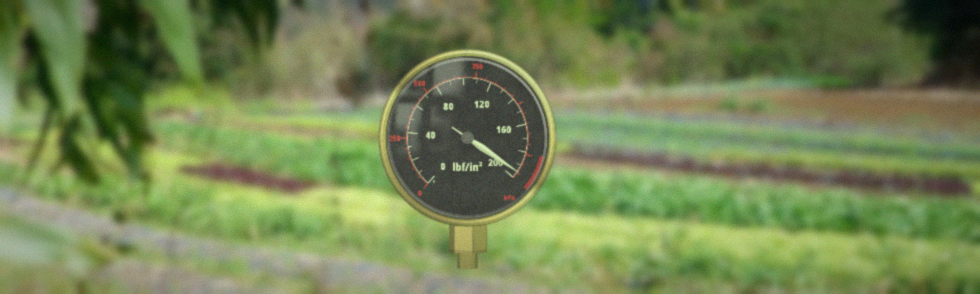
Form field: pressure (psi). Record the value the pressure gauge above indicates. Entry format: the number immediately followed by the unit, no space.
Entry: 195psi
